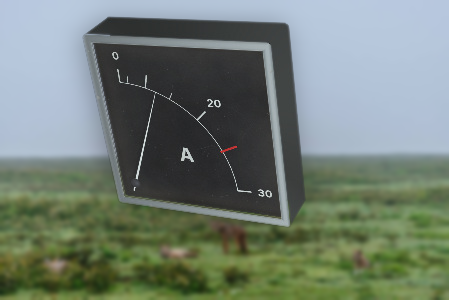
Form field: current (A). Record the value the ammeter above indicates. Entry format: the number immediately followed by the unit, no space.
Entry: 12.5A
